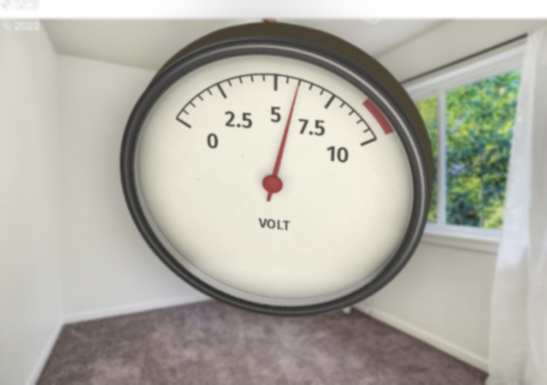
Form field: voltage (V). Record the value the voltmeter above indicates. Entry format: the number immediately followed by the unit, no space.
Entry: 6V
